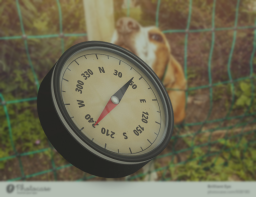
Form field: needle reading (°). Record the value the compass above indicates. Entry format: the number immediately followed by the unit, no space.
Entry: 232.5°
